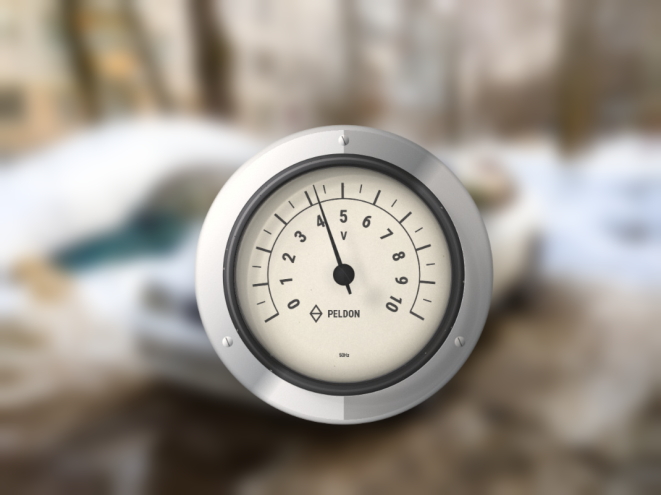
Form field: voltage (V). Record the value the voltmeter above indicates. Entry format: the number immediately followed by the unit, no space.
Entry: 4.25V
